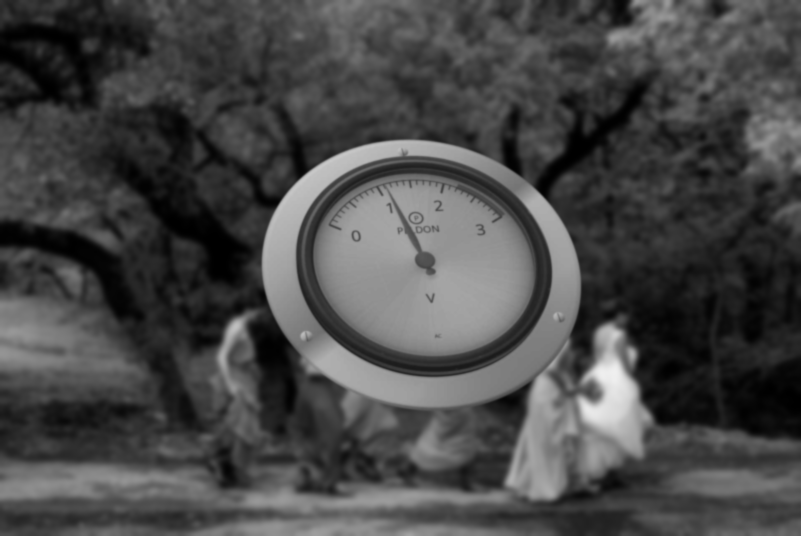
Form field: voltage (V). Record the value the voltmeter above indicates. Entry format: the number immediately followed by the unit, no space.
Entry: 1.1V
